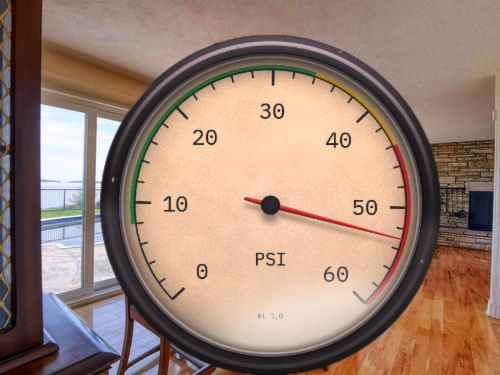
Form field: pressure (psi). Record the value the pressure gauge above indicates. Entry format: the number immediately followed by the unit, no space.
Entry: 53psi
